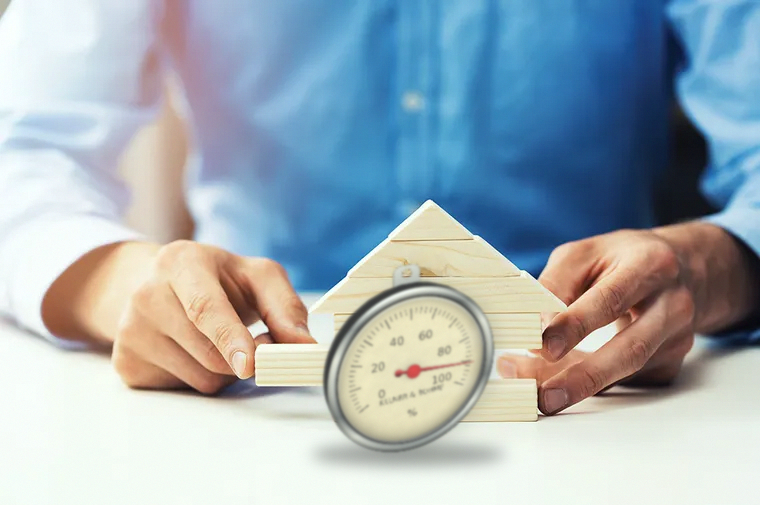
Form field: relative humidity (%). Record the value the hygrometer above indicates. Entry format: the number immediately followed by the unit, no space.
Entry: 90%
